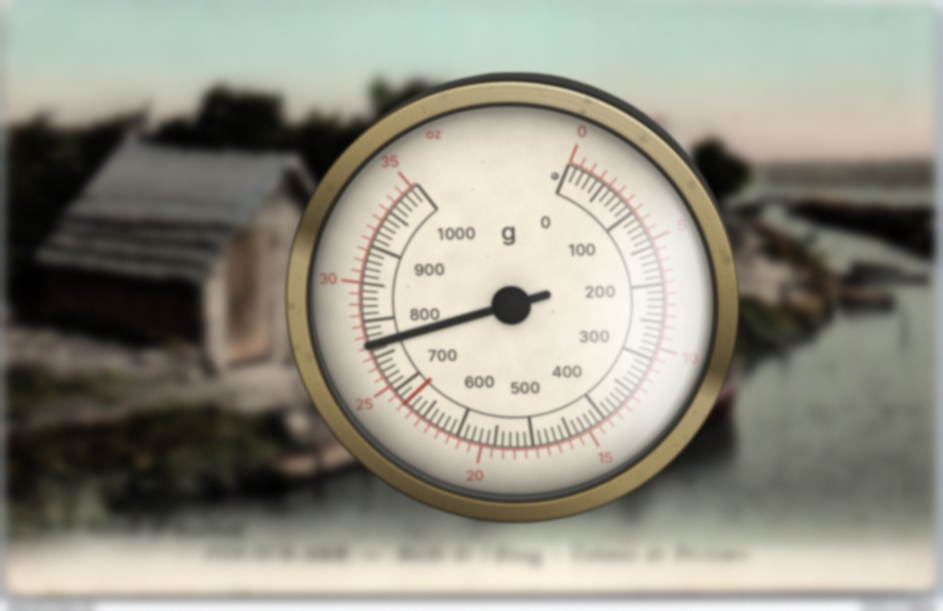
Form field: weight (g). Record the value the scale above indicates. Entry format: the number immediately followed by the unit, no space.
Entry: 770g
